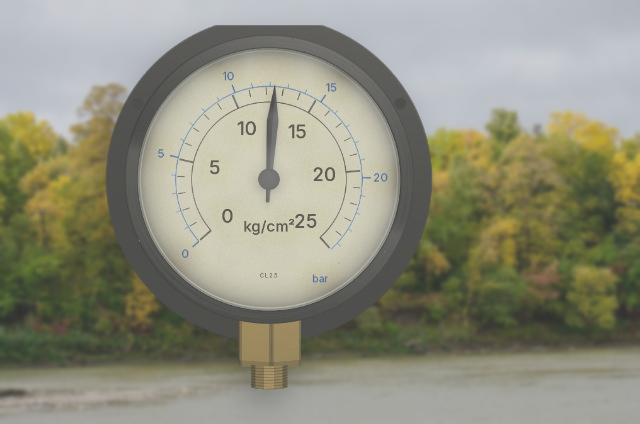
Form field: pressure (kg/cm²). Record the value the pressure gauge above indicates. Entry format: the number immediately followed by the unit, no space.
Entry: 12.5kg/cm²
